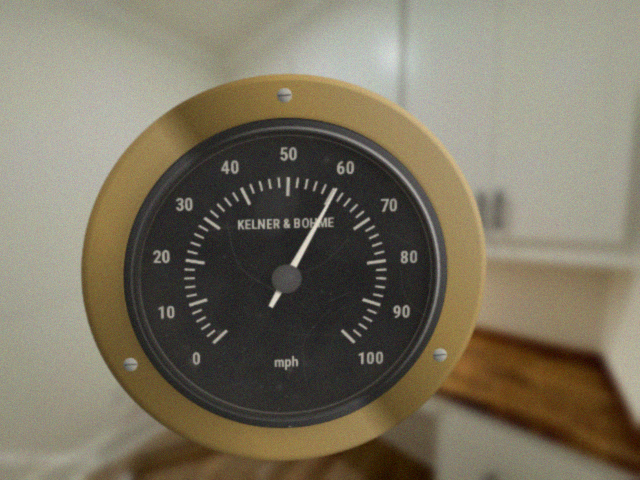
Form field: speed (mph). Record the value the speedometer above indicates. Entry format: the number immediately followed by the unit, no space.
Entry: 60mph
